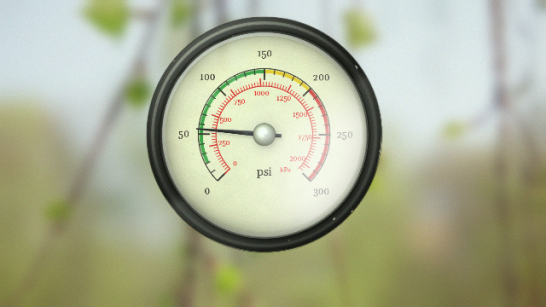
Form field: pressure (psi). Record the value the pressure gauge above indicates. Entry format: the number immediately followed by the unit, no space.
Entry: 55psi
